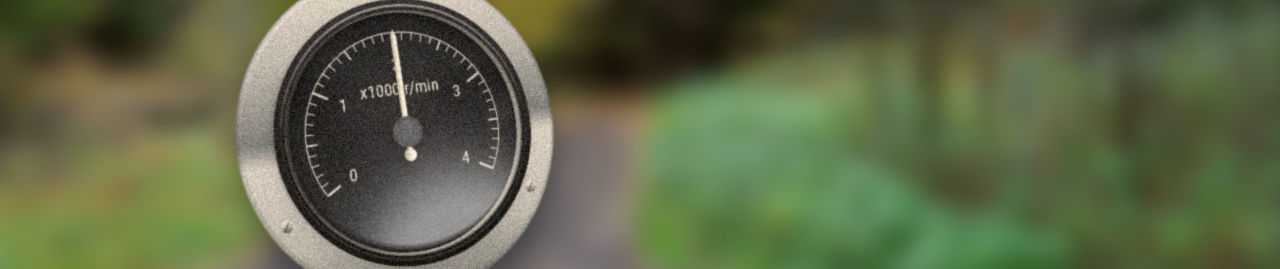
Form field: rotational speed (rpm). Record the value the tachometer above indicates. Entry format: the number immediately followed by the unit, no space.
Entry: 2000rpm
